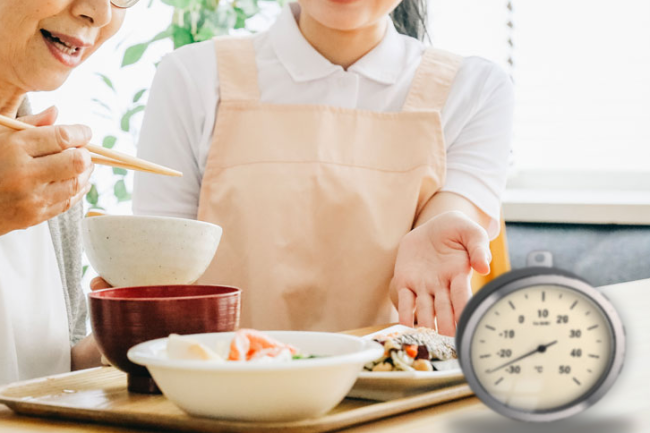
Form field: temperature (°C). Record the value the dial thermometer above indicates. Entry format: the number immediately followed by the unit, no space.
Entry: -25°C
